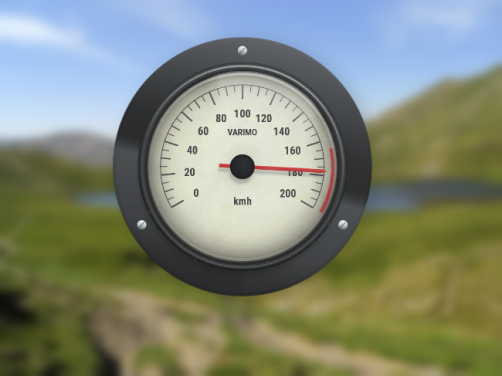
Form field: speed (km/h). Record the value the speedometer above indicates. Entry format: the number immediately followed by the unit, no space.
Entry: 177.5km/h
